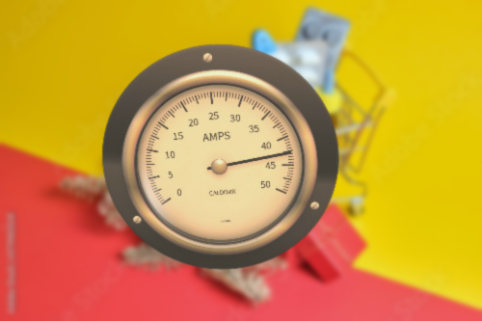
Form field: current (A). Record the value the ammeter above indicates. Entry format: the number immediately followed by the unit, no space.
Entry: 42.5A
